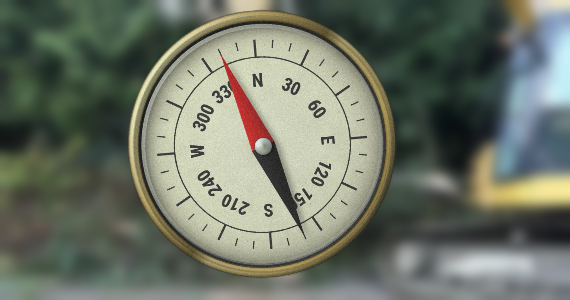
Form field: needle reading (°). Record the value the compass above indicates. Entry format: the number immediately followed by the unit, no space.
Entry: 340°
